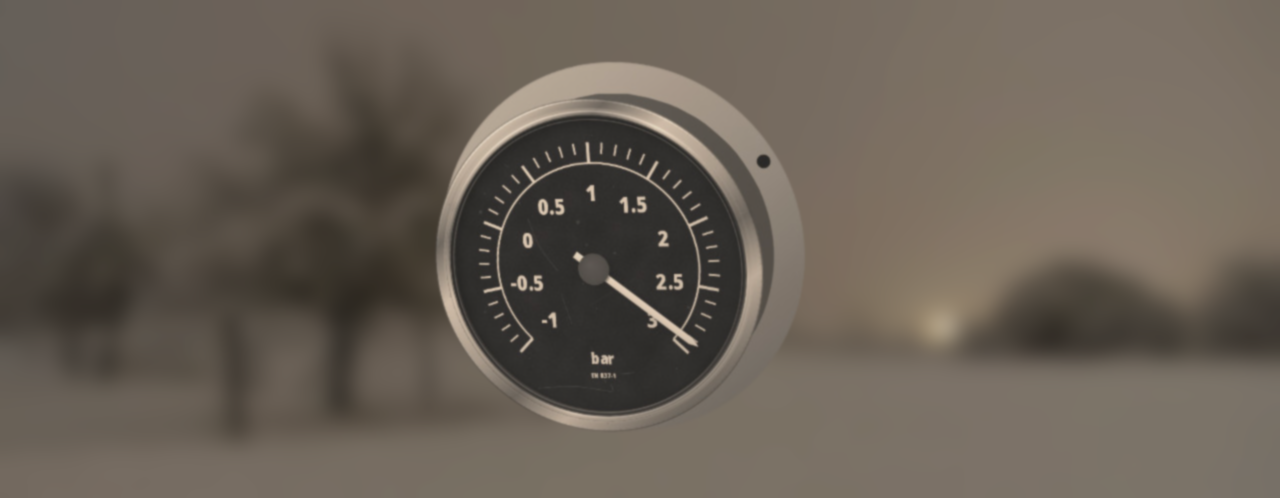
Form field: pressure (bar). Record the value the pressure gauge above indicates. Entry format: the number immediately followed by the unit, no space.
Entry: 2.9bar
